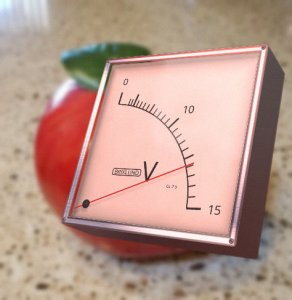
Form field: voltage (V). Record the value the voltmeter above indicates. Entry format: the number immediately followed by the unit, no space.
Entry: 13V
